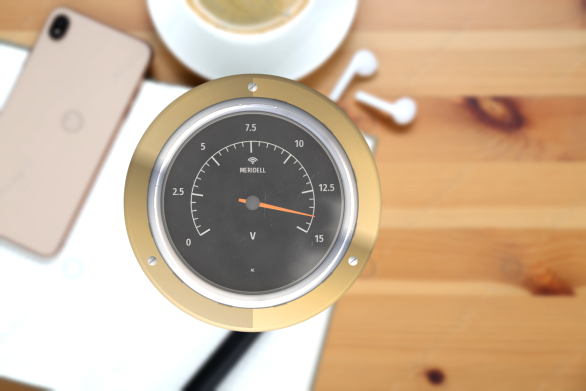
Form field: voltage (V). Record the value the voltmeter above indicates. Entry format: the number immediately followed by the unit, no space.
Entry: 14V
